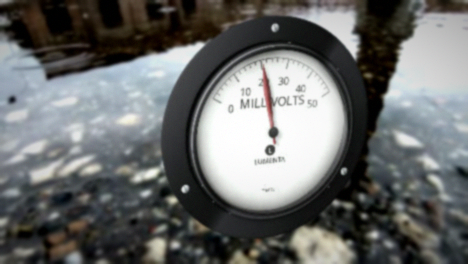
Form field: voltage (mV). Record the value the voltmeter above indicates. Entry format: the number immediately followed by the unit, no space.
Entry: 20mV
